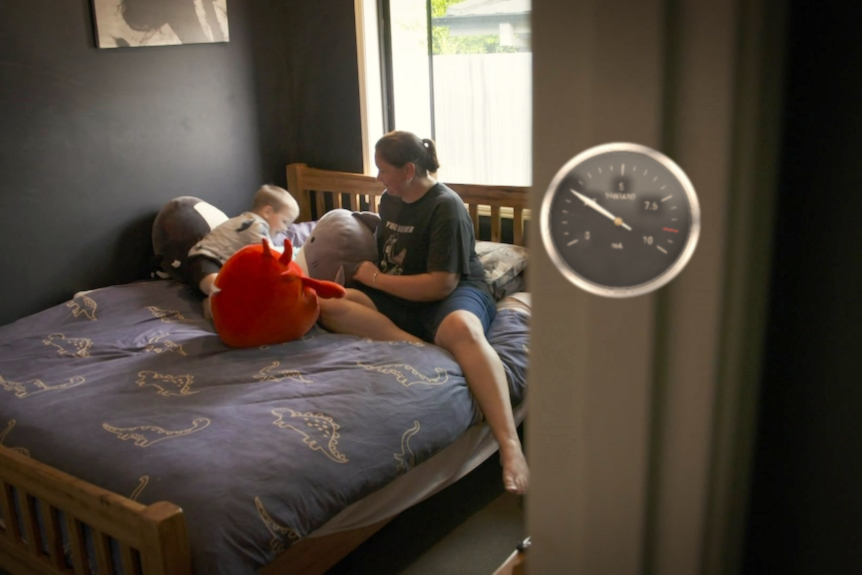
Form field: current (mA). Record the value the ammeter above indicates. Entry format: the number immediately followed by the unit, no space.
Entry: 2.5mA
